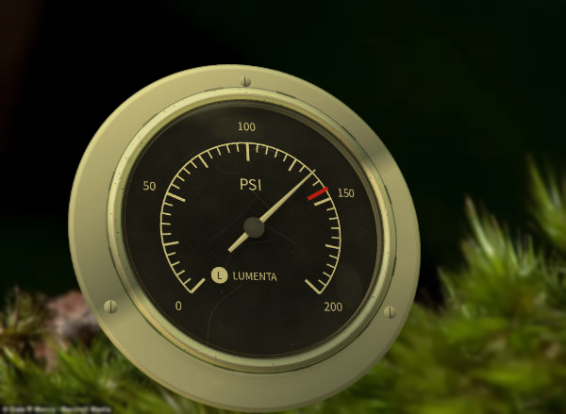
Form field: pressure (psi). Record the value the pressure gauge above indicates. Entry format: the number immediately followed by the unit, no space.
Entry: 135psi
